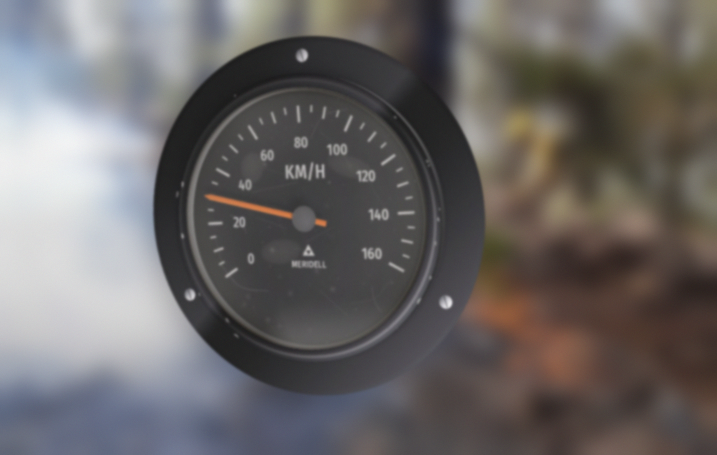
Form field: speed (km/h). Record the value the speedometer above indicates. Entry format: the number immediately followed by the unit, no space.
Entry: 30km/h
